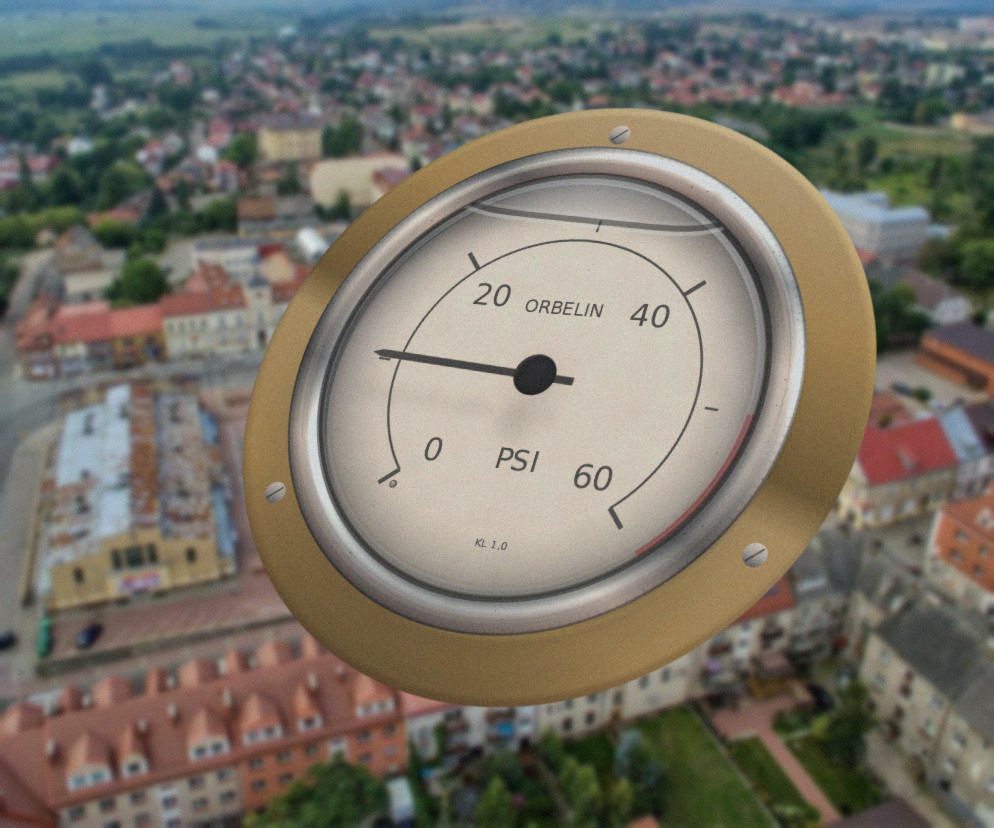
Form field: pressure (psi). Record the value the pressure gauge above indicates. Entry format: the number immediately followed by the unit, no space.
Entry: 10psi
